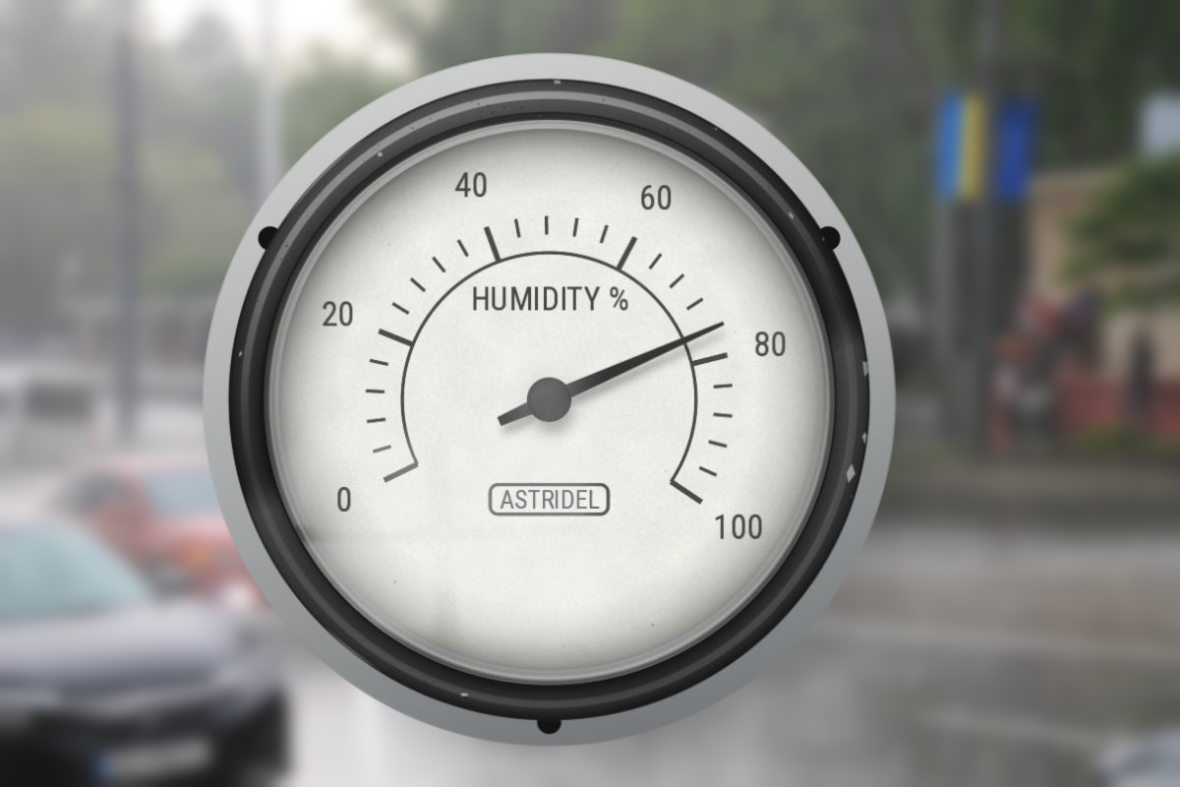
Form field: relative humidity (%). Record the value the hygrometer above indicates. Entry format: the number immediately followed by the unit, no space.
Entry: 76%
